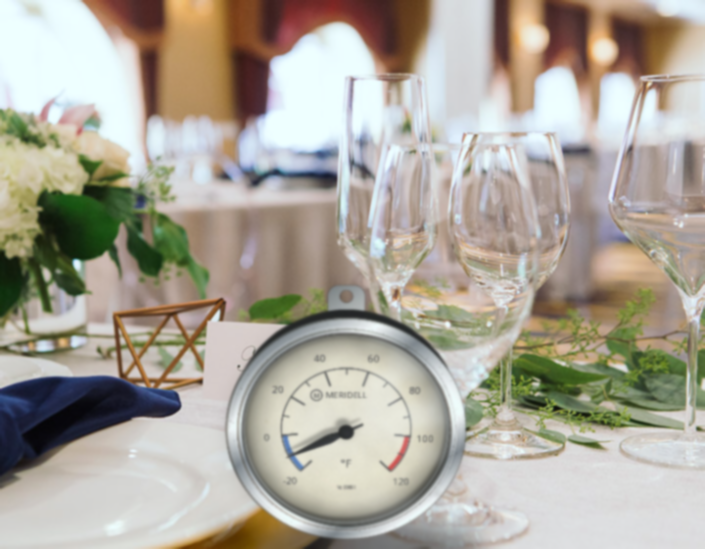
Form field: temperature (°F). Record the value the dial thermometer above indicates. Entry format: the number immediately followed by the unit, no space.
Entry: -10°F
